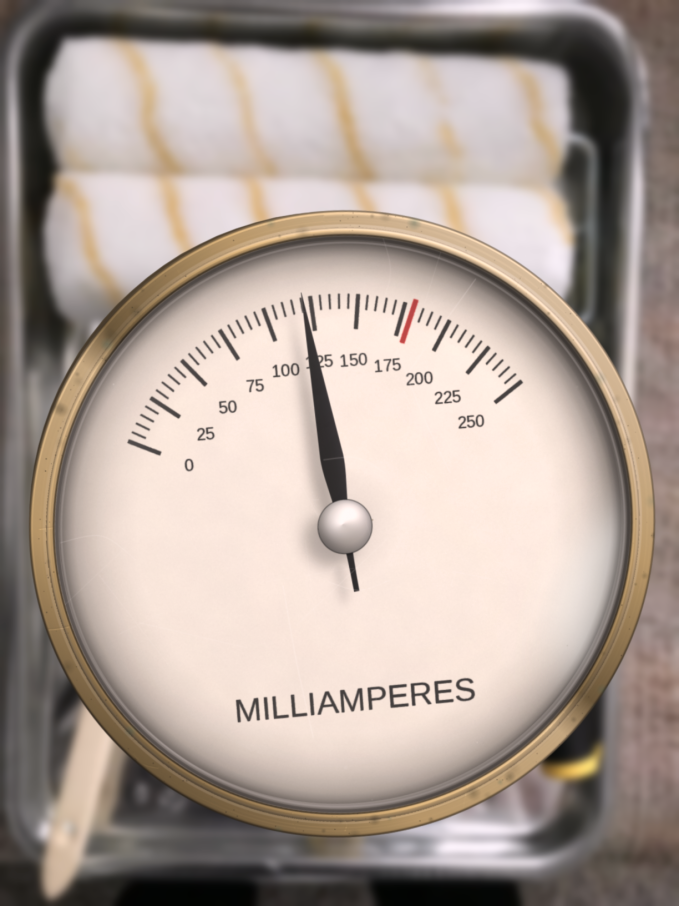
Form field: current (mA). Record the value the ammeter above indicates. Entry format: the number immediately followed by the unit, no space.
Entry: 120mA
